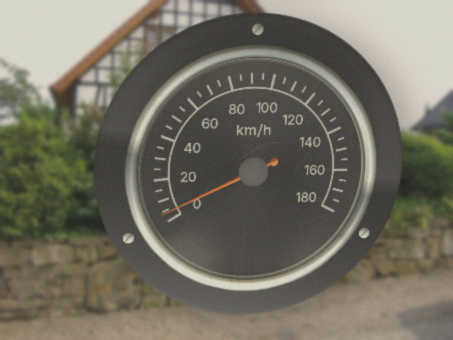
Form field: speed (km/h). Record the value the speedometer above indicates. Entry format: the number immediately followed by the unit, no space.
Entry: 5km/h
